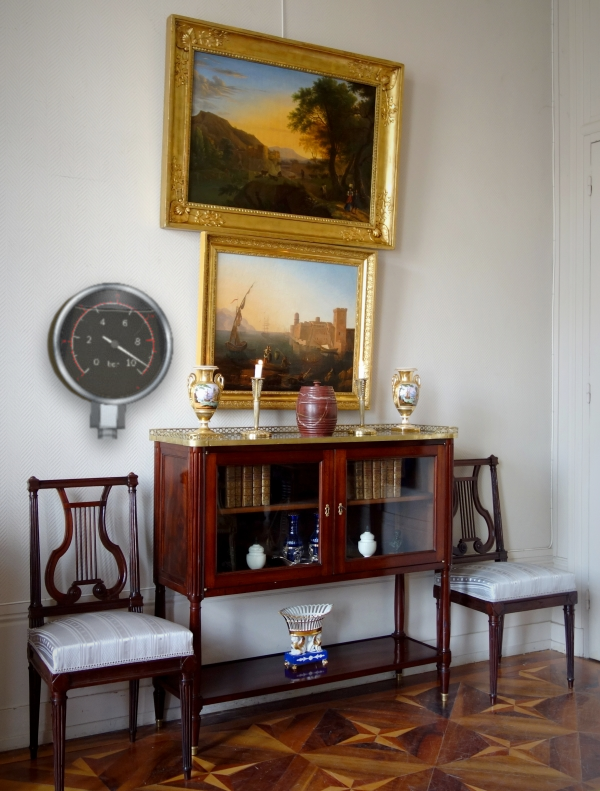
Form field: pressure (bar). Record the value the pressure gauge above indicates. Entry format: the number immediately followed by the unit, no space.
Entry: 9.5bar
